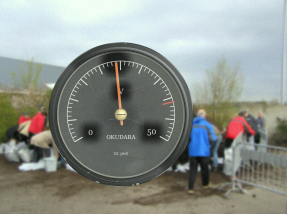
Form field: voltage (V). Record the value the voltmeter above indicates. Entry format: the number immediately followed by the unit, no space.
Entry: 24V
